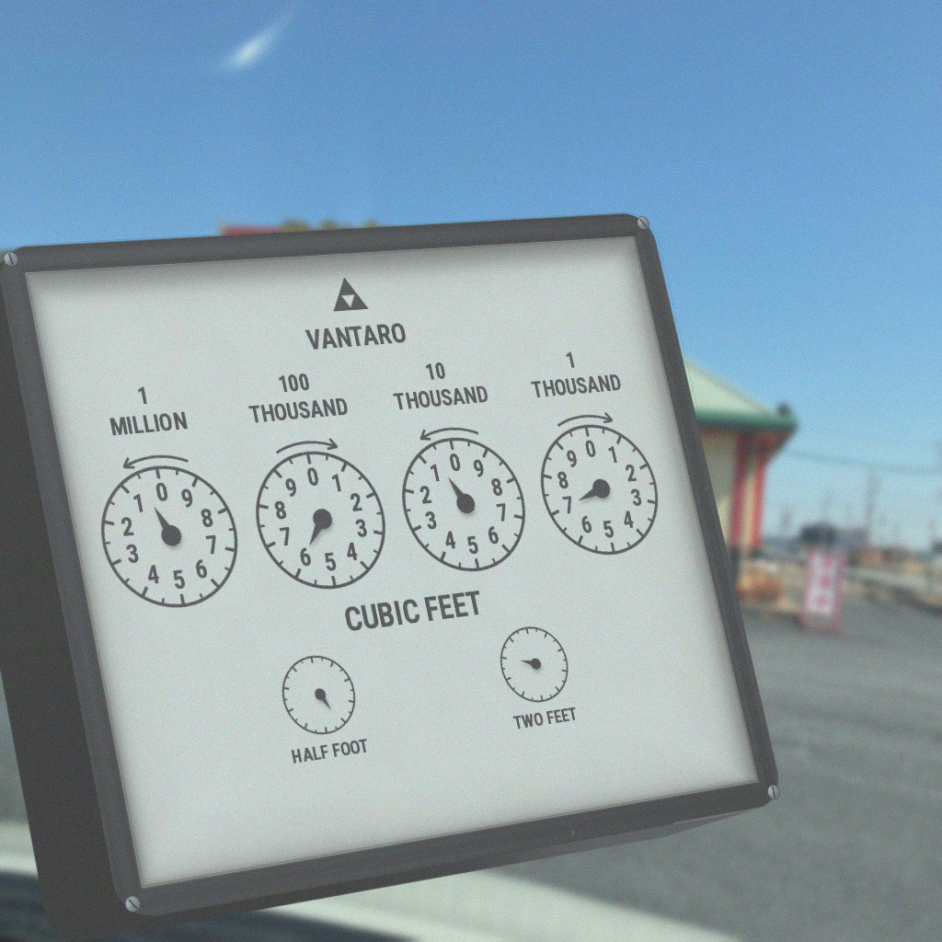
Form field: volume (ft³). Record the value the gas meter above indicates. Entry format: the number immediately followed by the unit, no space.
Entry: 60700ft³
